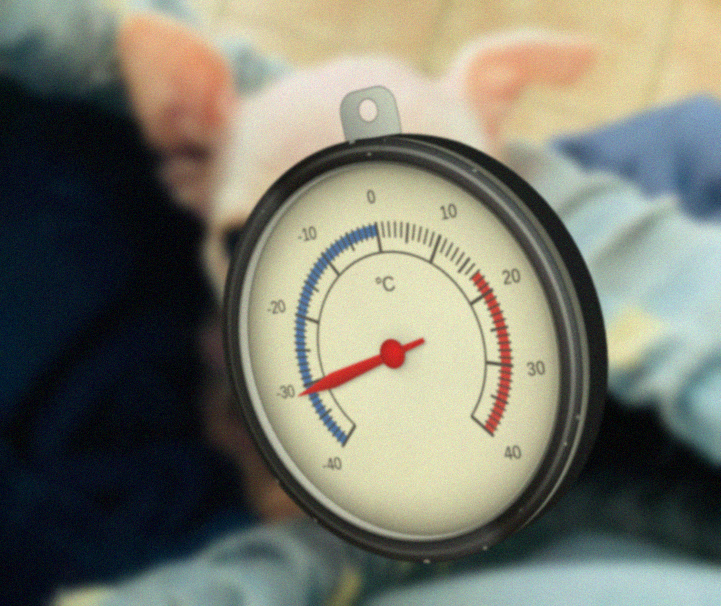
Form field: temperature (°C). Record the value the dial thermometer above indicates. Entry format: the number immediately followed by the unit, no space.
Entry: -31°C
